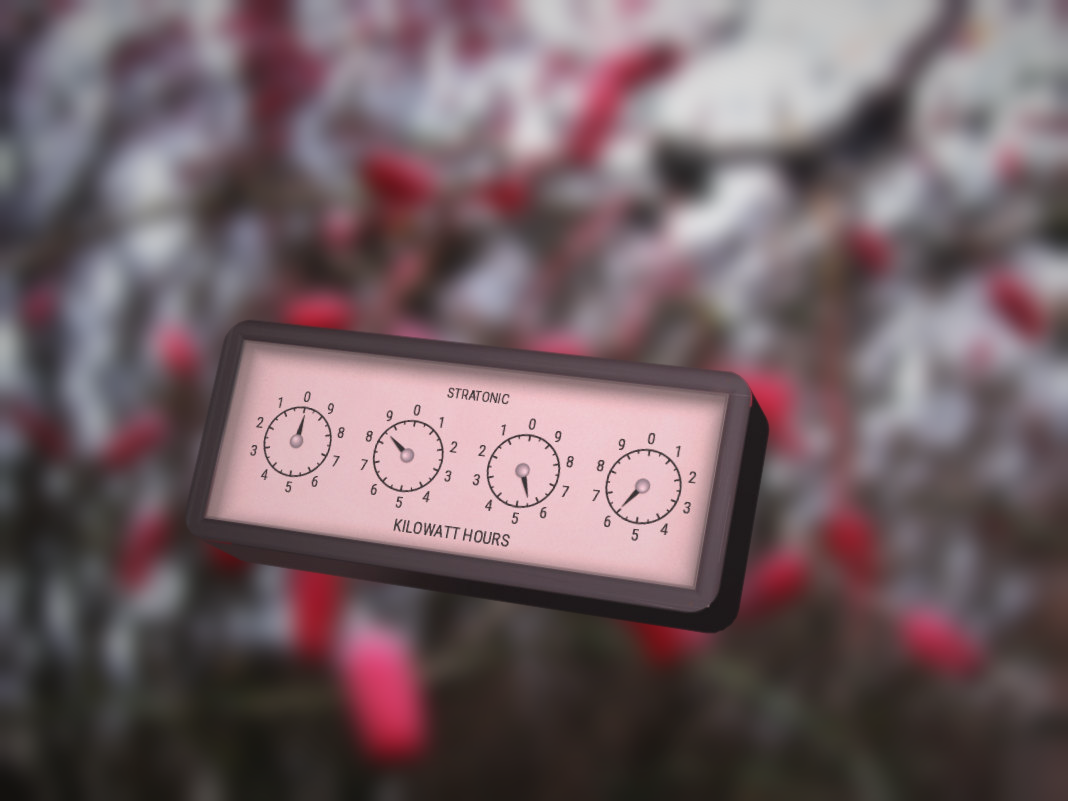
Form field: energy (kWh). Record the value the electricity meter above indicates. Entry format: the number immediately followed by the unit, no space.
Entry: 9856kWh
